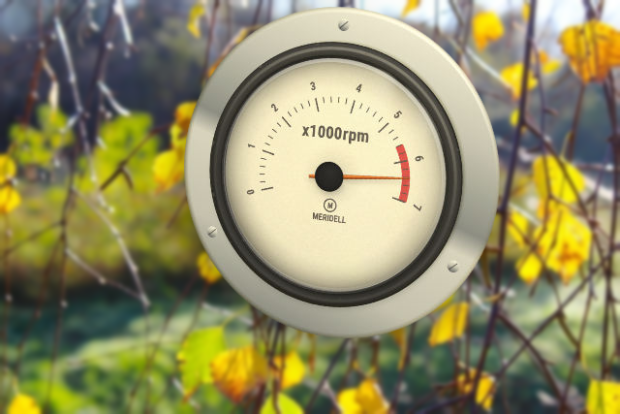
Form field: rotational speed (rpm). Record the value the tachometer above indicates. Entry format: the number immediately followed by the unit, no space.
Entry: 6400rpm
